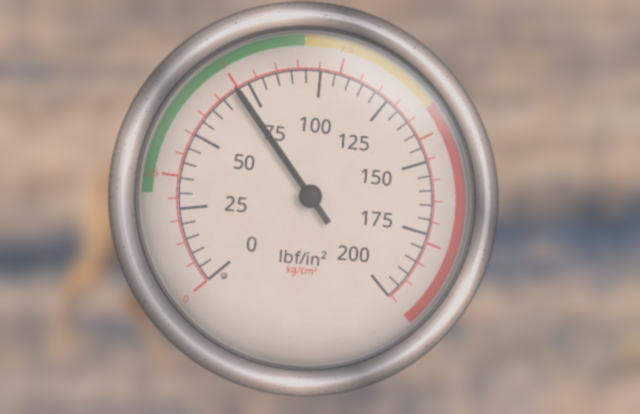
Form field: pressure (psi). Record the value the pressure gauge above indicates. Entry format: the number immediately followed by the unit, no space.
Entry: 70psi
